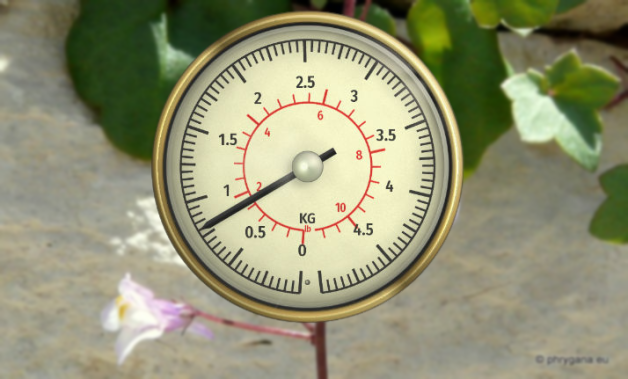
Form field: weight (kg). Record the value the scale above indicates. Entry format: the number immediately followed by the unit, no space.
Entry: 0.8kg
